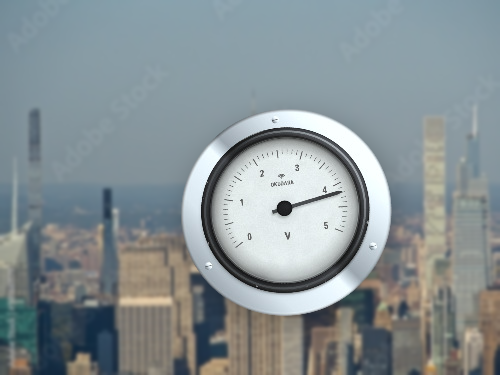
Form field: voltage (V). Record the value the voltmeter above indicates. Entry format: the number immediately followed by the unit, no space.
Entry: 4.2V
